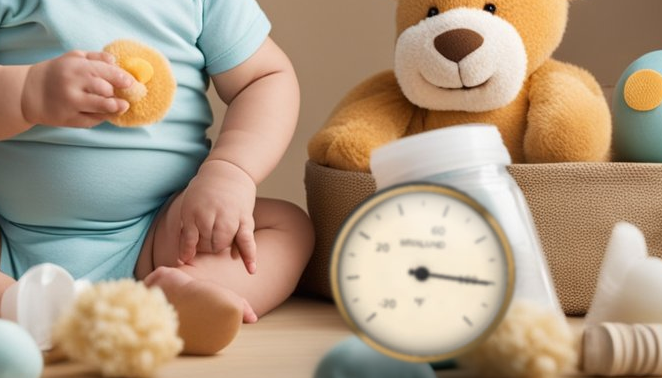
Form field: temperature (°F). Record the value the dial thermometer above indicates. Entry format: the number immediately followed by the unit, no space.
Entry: 100°F
